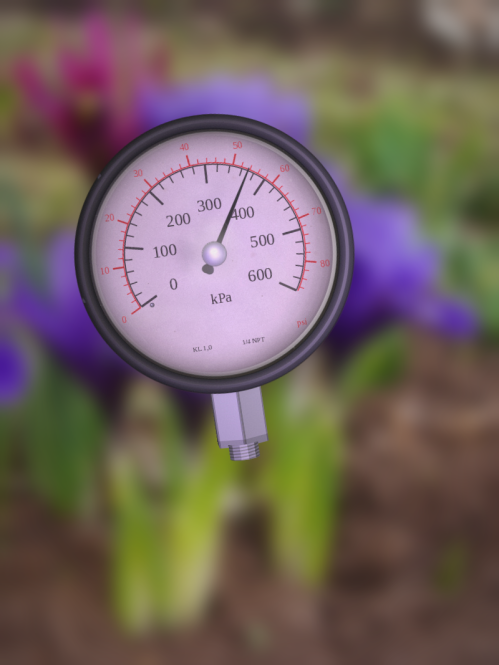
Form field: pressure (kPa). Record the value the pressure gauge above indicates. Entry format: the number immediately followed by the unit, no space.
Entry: 370kPa
